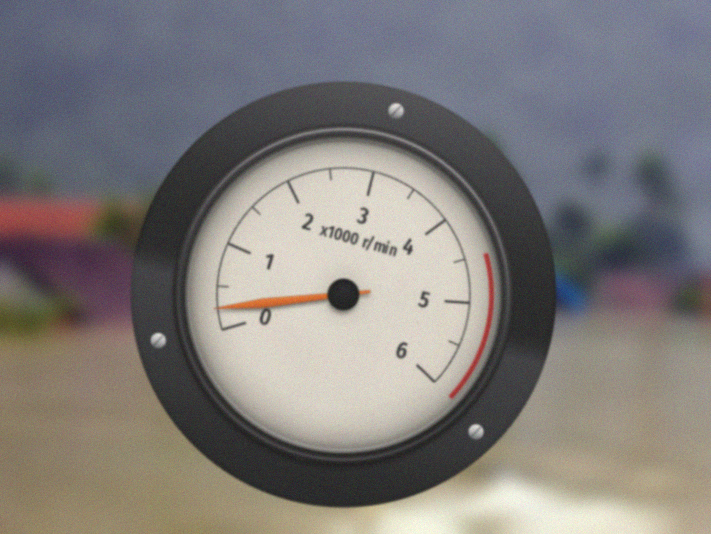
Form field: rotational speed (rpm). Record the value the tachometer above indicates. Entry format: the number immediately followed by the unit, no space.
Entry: 250rpm
